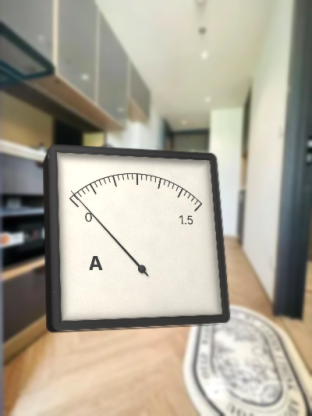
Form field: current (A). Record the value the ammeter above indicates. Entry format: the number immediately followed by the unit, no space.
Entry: 0.05A
